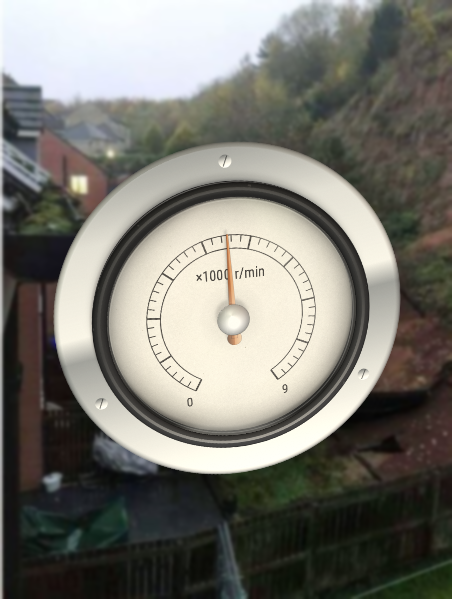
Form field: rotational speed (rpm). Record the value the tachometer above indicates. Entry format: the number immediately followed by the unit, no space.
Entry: 4500rpm
